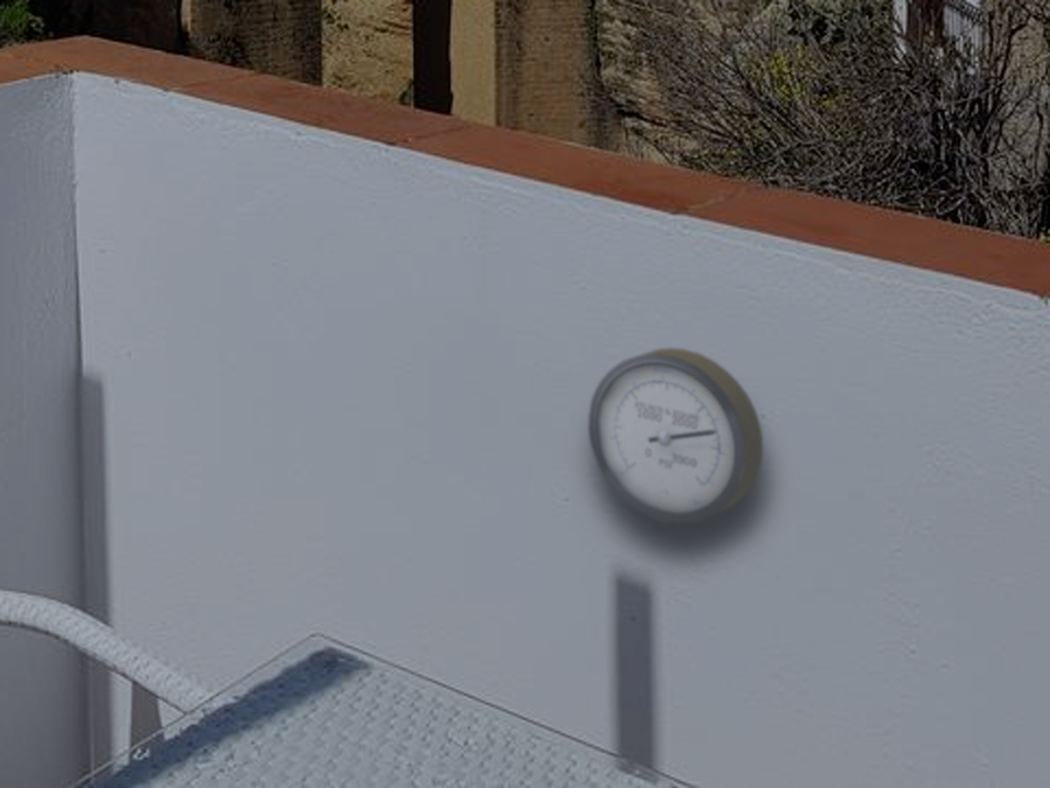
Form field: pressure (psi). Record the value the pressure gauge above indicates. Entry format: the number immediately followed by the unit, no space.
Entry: 2300psi
